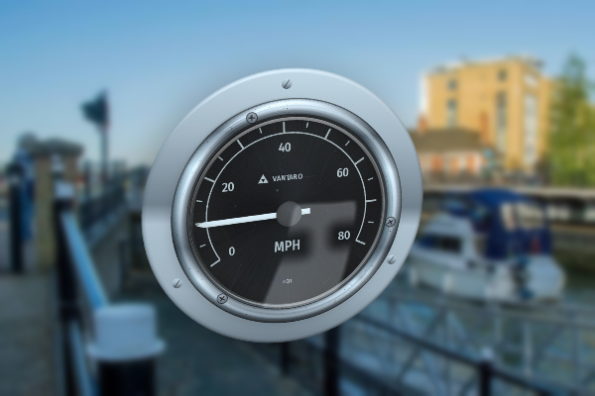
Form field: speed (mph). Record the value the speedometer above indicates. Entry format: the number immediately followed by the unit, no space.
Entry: 10mph
